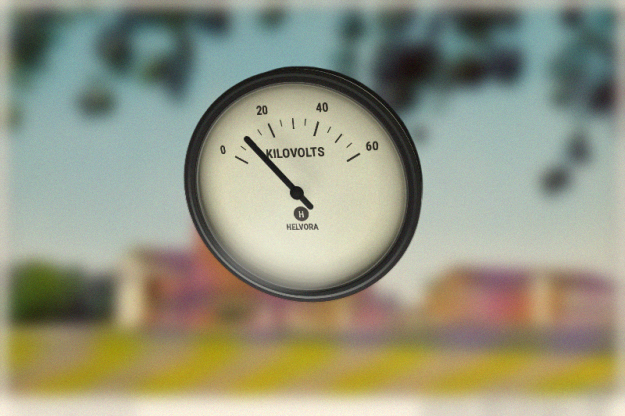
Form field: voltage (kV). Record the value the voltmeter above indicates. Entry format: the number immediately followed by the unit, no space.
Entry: 10kV
